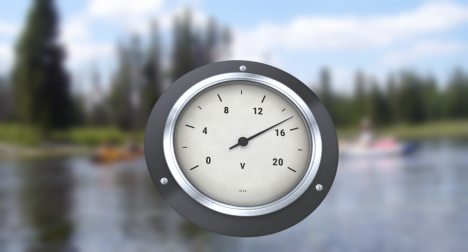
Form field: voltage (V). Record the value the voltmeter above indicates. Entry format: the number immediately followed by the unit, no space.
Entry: 15V
